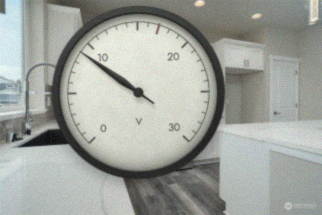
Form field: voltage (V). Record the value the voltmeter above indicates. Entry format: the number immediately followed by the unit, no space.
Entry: 9V
